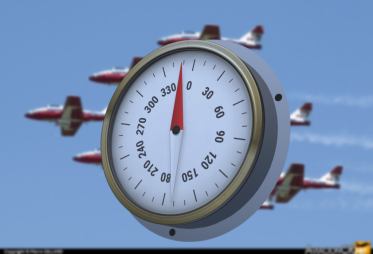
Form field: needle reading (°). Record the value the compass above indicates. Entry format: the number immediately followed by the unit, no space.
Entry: 350°
